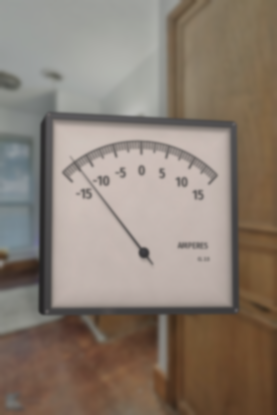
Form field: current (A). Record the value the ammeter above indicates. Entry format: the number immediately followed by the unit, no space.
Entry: -12.5A
